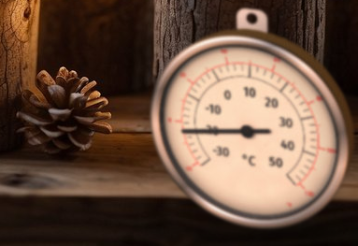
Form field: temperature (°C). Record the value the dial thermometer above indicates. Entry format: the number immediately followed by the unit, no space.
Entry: -20°C
